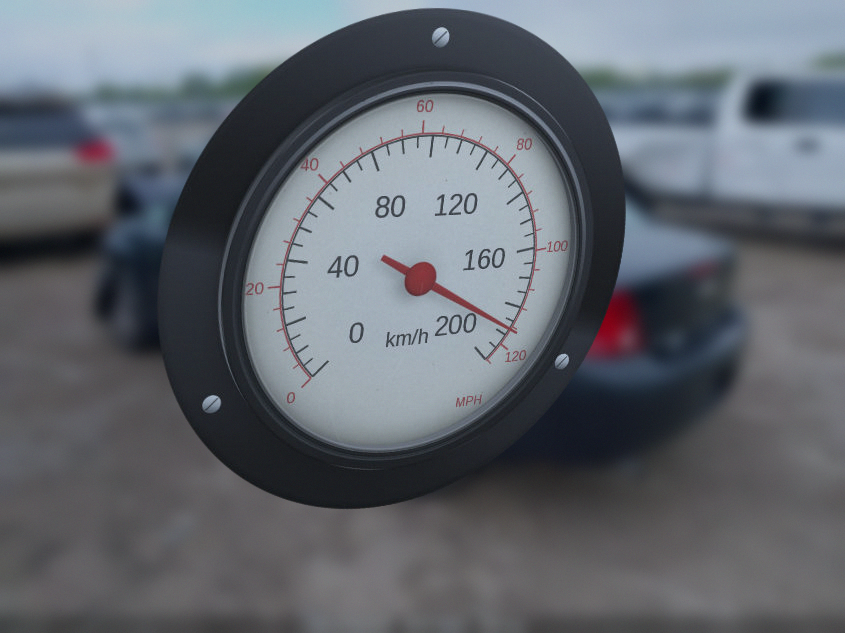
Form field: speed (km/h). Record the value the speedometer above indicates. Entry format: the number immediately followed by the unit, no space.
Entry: 187.5km/h
